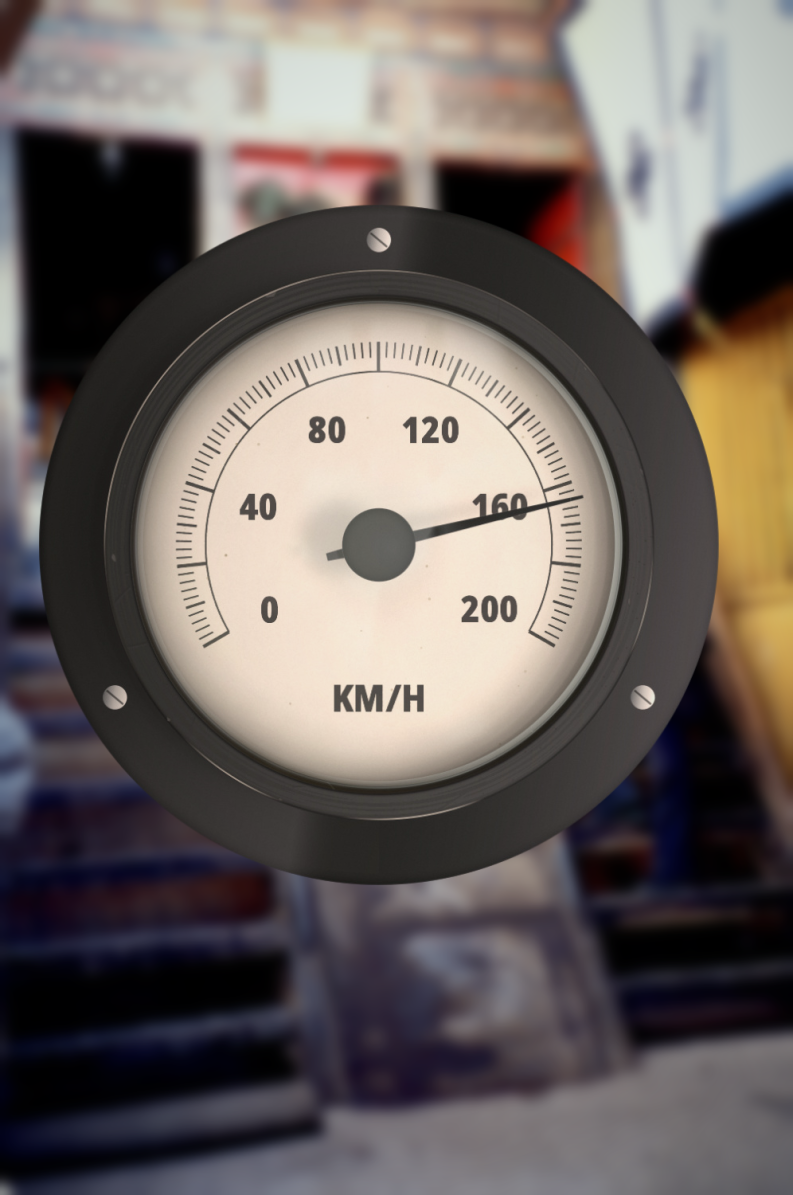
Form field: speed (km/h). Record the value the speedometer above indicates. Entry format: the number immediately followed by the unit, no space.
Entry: 164km/h
